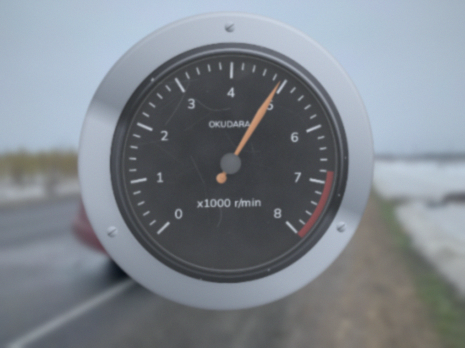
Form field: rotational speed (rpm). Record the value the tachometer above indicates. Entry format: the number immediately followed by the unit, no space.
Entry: 4900rpm
